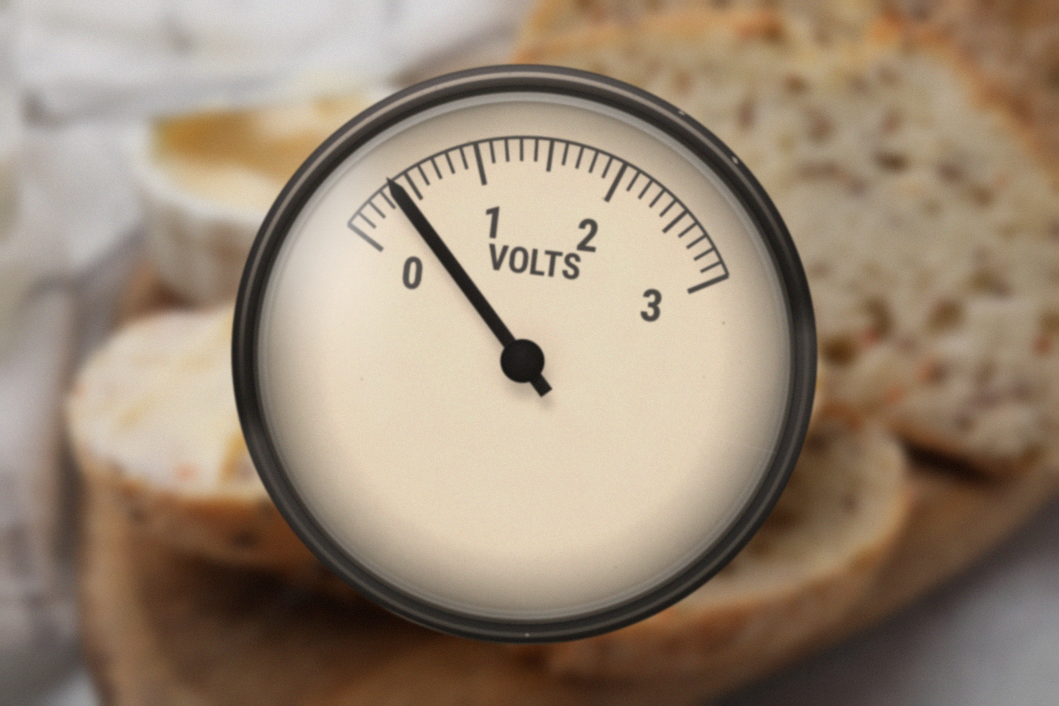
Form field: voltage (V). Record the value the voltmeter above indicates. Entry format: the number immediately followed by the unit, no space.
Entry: 0.4V
